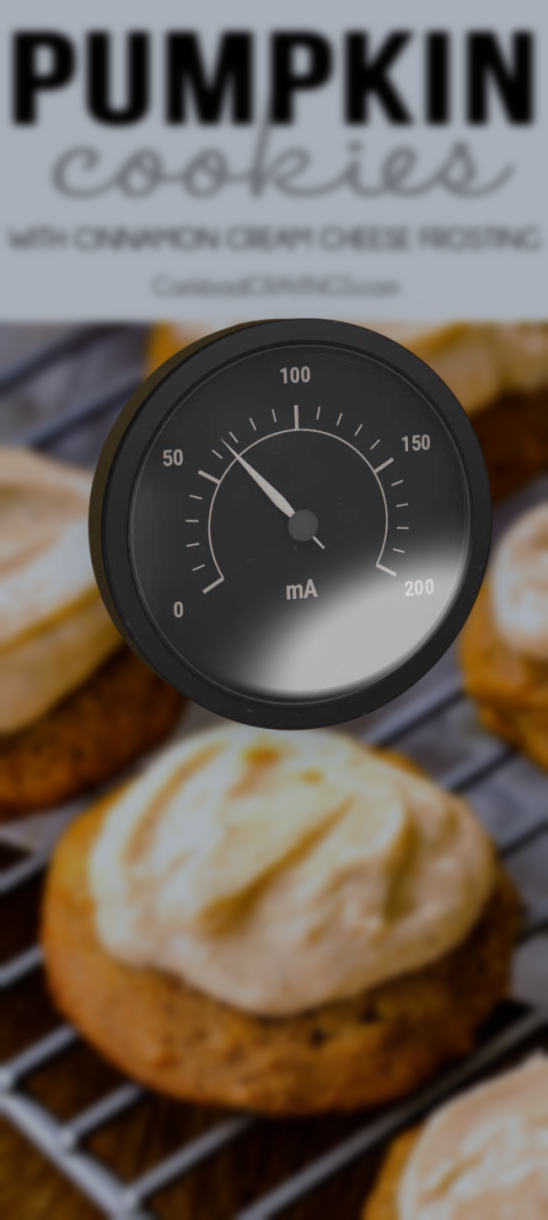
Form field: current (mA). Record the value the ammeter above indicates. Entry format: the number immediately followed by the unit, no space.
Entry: 65mA
